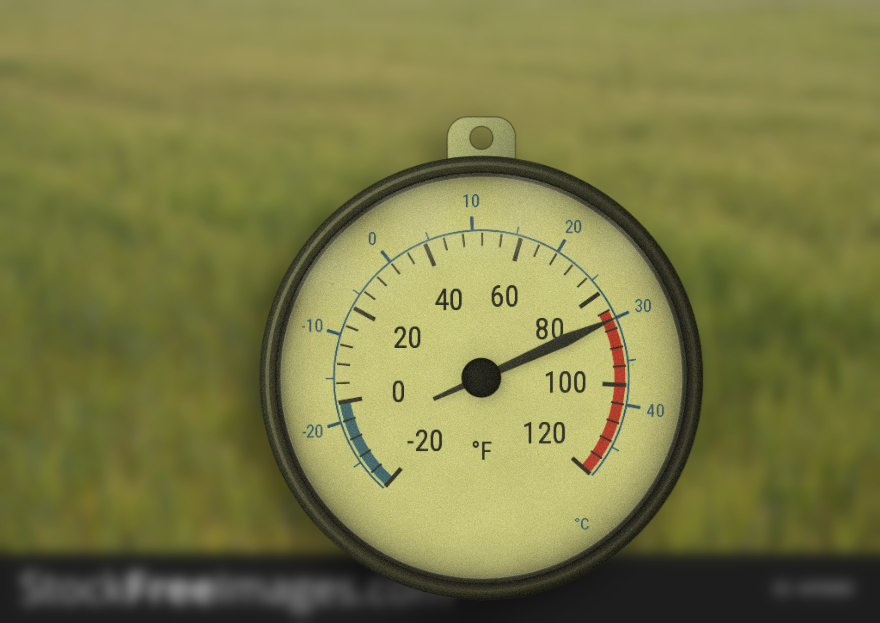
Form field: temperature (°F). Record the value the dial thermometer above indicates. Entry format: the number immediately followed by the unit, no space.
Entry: 86°F
